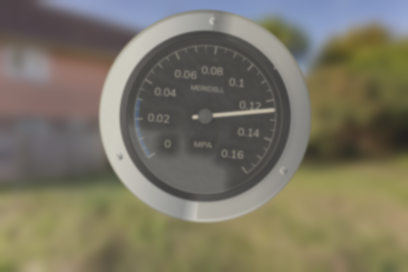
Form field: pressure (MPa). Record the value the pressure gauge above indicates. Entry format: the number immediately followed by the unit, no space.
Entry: 0.125MPa
